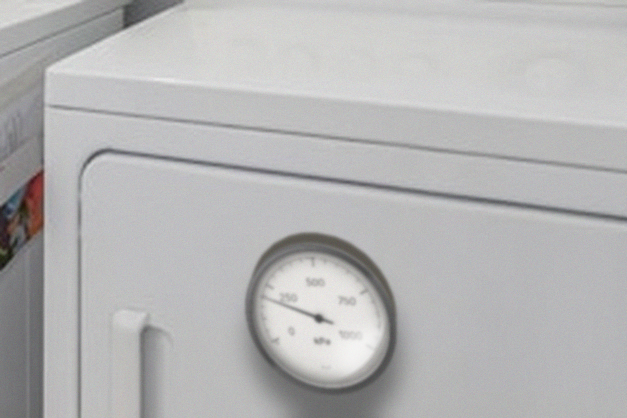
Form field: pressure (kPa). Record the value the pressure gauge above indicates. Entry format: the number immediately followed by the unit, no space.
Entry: 200kPa
